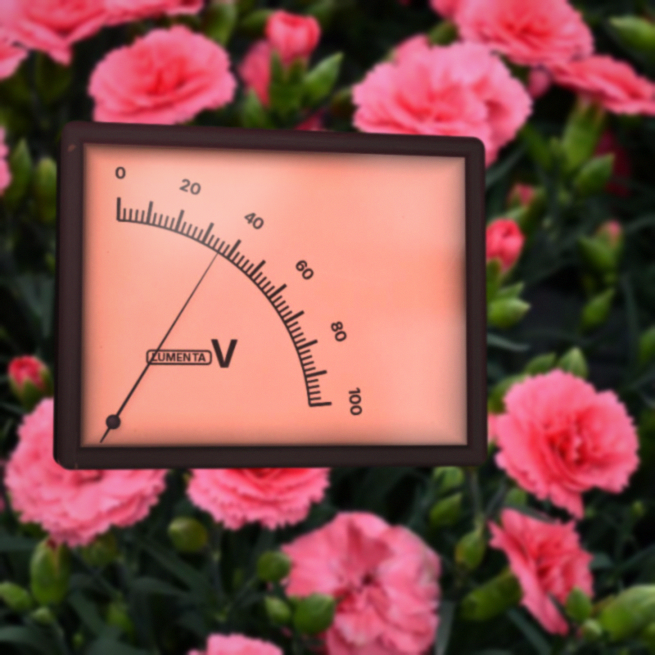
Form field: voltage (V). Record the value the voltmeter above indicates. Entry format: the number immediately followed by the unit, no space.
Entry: 36V
